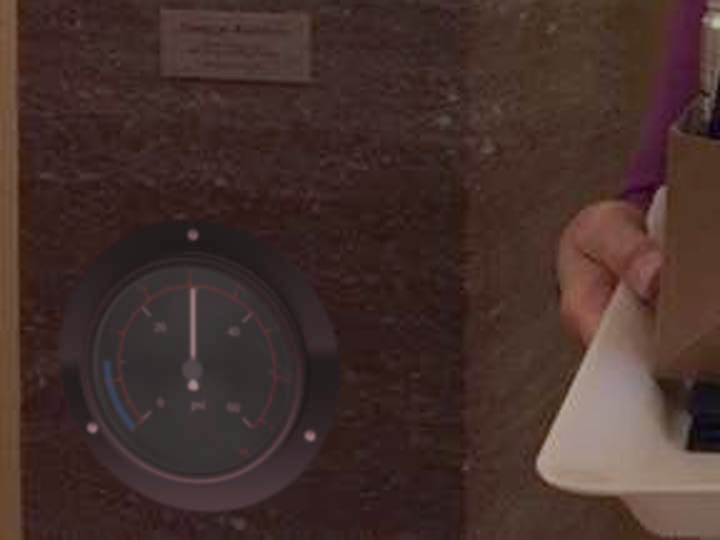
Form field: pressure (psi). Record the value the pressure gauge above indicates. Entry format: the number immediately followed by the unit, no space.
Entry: 30psi
